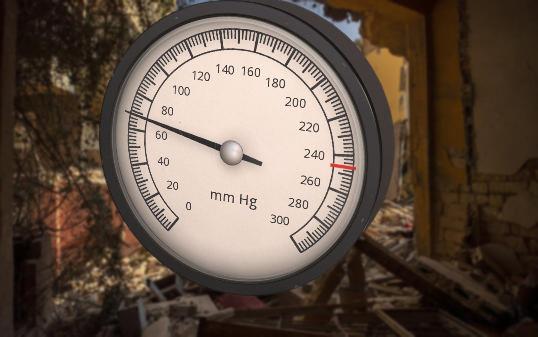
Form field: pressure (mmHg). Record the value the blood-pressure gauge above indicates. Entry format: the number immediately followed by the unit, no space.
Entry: 70mmHg
